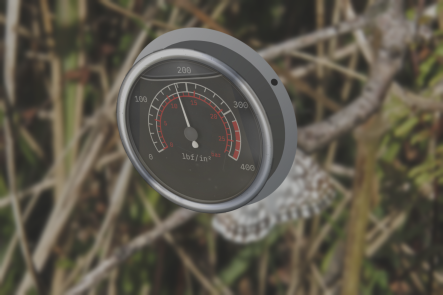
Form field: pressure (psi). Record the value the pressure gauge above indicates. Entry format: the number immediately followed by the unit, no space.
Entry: 180psi
